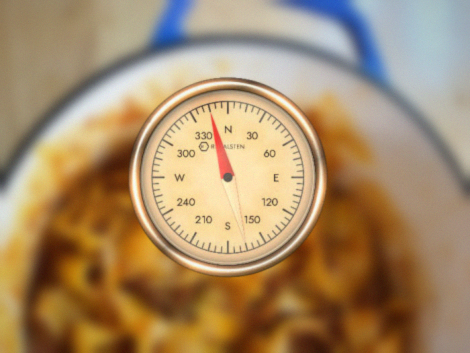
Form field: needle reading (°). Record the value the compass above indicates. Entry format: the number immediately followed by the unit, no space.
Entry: 345°
